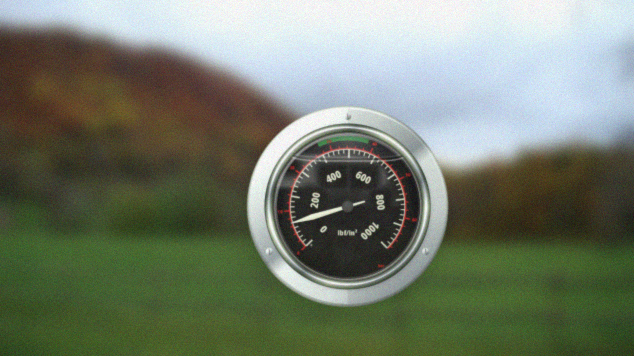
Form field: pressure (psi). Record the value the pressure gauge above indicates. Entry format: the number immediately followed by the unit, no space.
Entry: 100psi
